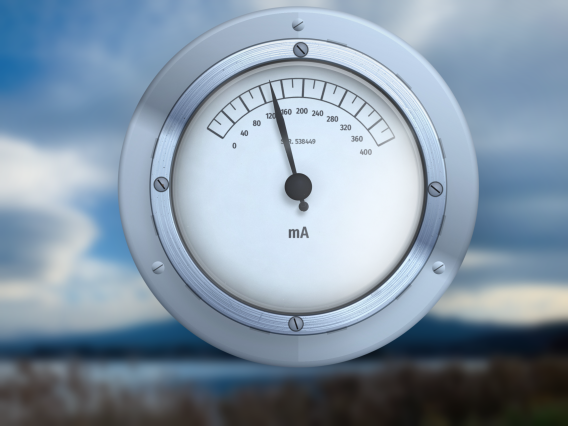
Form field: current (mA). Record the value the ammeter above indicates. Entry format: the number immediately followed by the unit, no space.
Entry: 140mA
